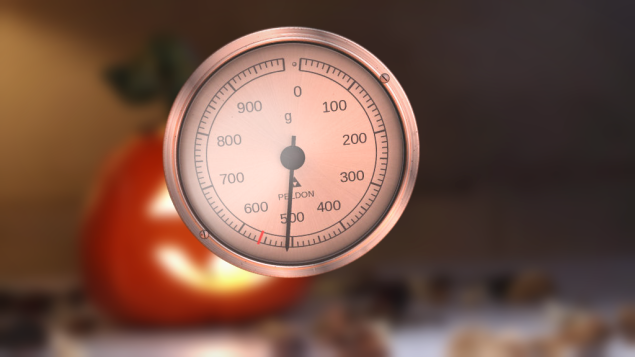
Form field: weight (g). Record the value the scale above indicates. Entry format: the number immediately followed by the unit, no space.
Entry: 510g
